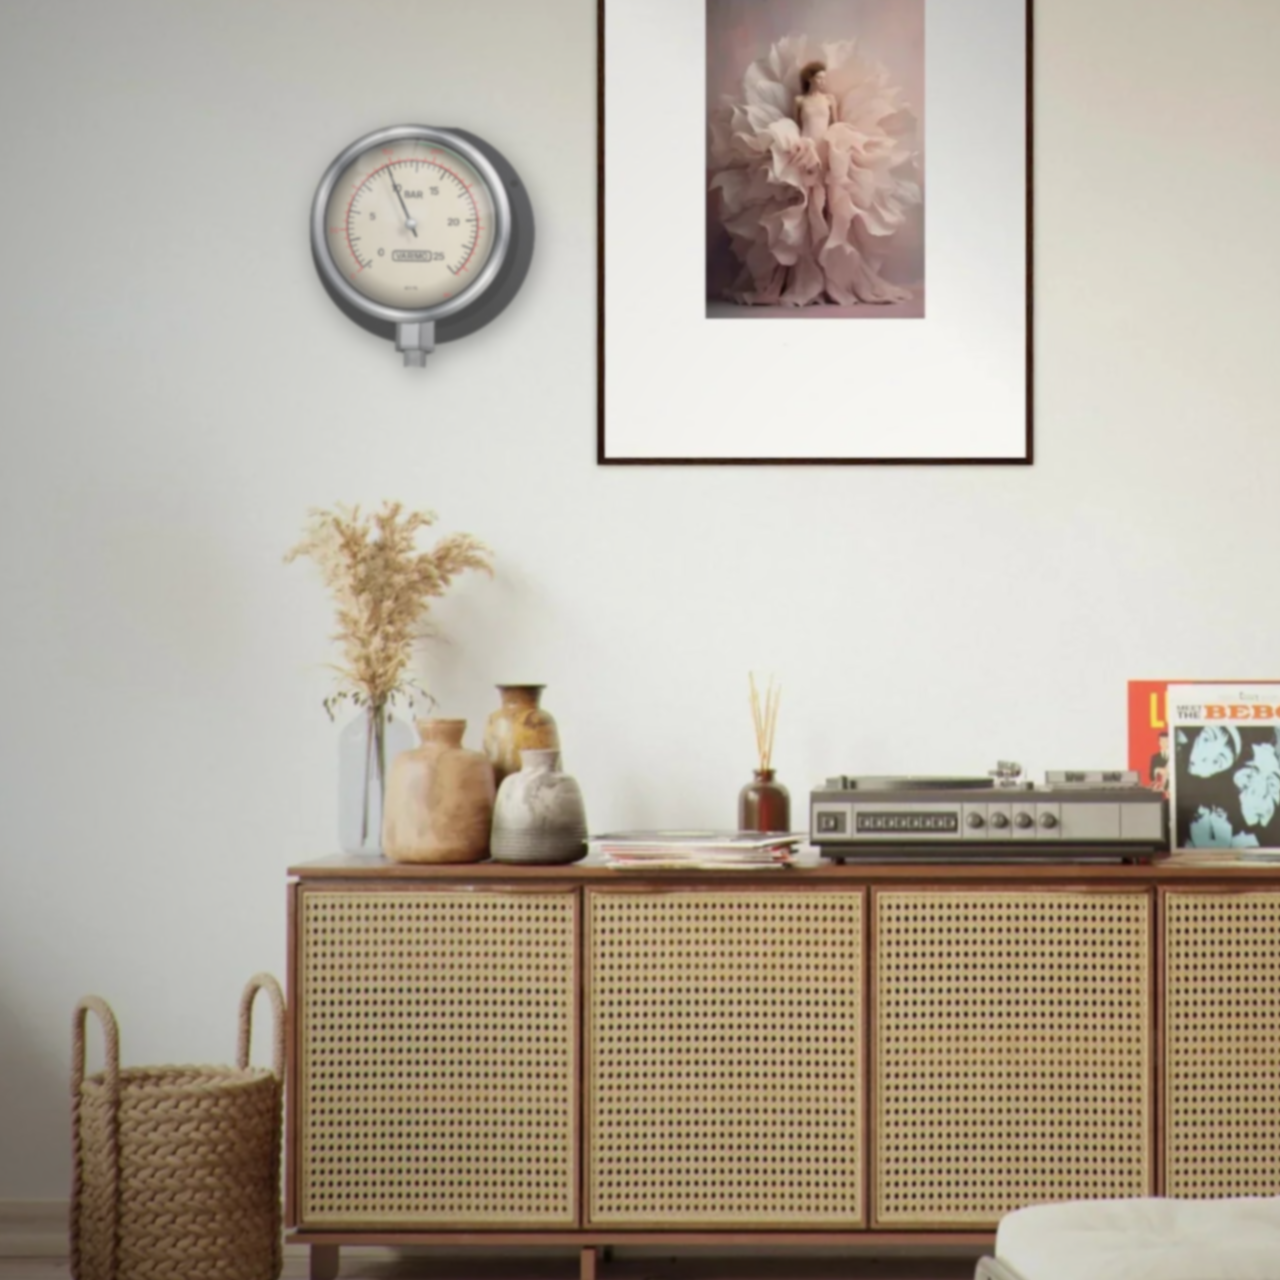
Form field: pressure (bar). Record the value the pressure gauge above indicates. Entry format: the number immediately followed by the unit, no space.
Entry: 10bar
